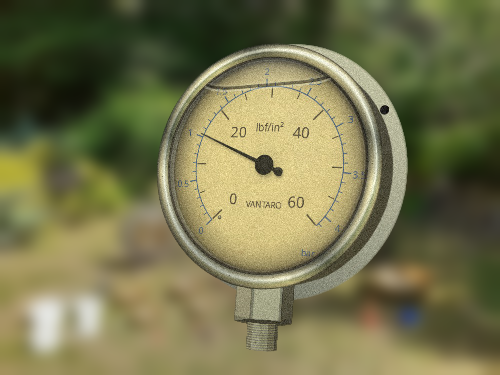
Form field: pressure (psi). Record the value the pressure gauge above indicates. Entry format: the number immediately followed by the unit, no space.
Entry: 15psi
